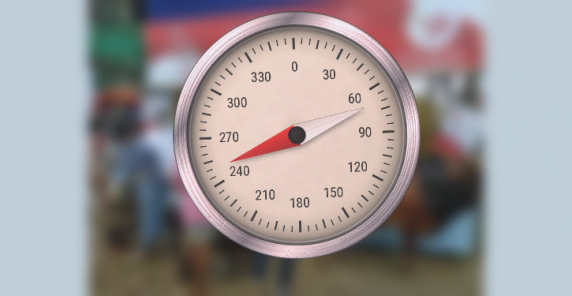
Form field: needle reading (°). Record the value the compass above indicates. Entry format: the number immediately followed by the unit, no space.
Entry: 250°
